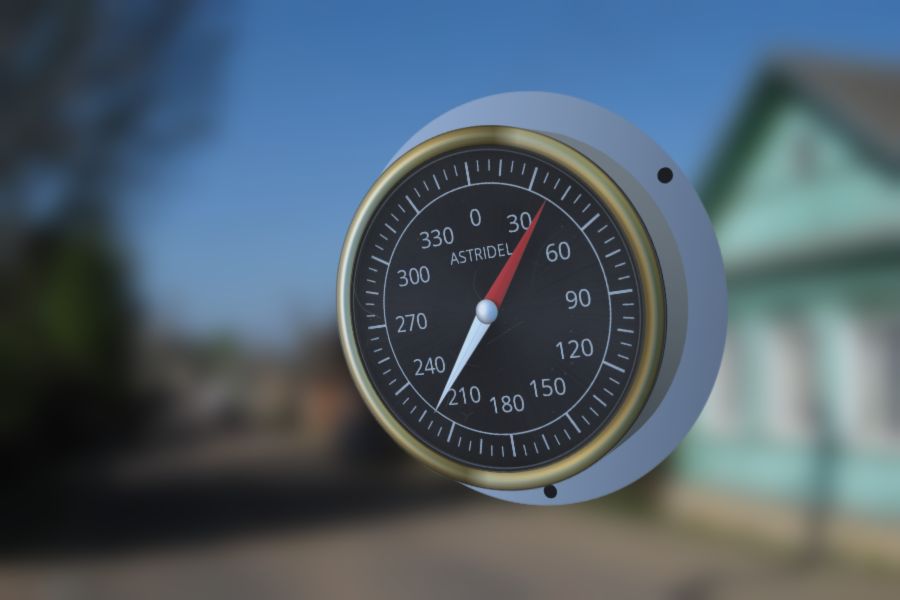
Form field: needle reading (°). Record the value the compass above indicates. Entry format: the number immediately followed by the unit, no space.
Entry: 40°
